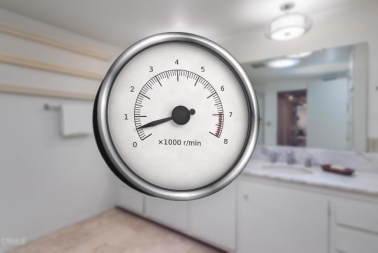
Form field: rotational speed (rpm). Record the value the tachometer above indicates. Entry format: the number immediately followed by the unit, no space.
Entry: 500rpm
